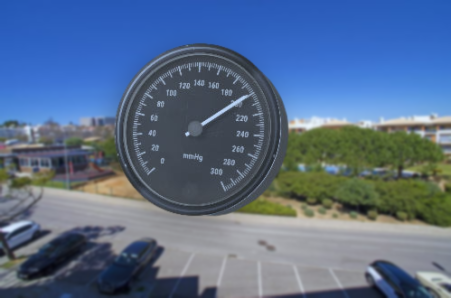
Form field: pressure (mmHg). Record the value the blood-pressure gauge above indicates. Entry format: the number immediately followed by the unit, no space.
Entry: 200mmHg
